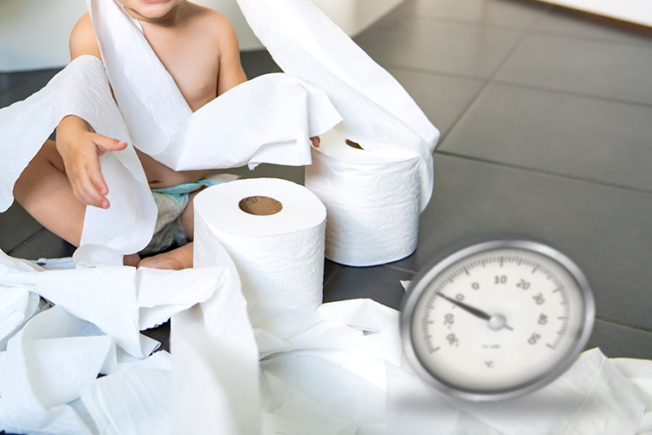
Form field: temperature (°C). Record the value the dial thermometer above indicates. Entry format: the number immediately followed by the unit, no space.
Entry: -10°C
